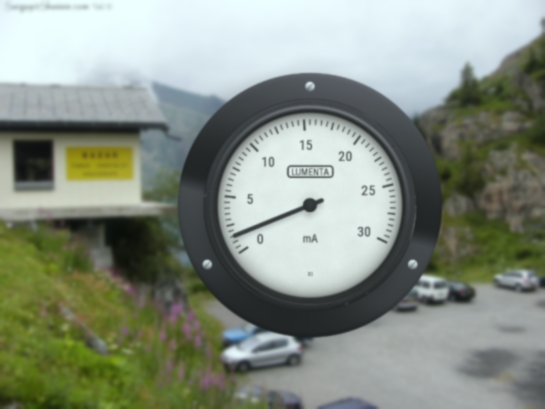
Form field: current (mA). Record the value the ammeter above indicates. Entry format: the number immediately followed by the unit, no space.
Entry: 1.5mA
